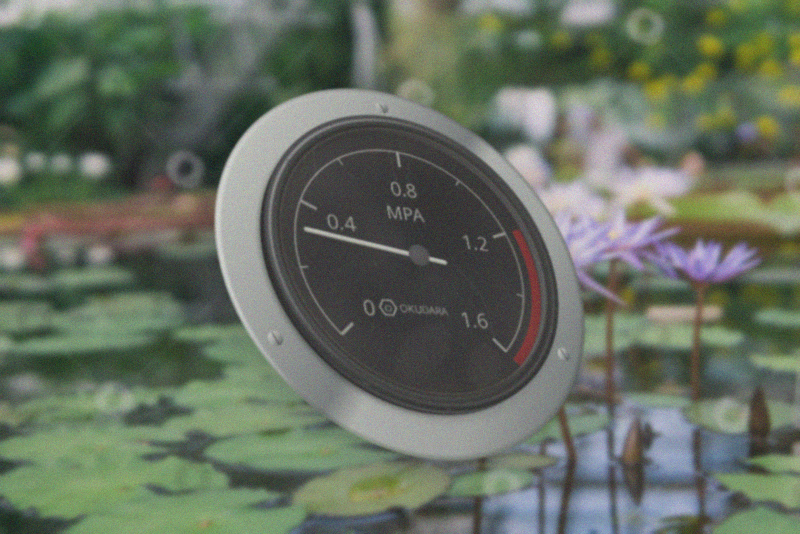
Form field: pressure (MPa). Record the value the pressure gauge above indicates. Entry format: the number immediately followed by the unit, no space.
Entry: 0.3MPa
